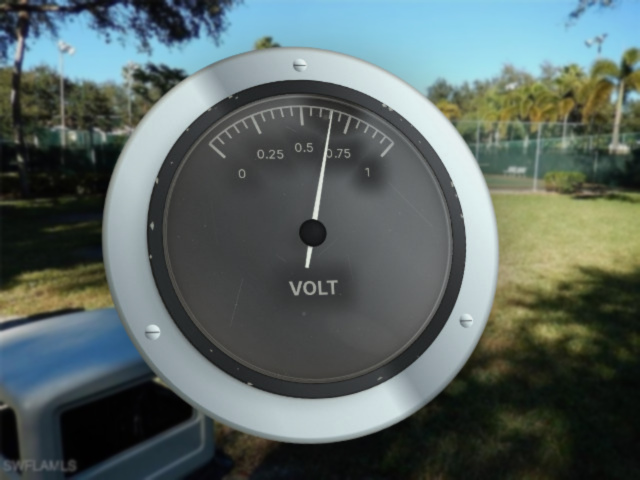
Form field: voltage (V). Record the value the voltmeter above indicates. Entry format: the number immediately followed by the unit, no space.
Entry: 0.65V
